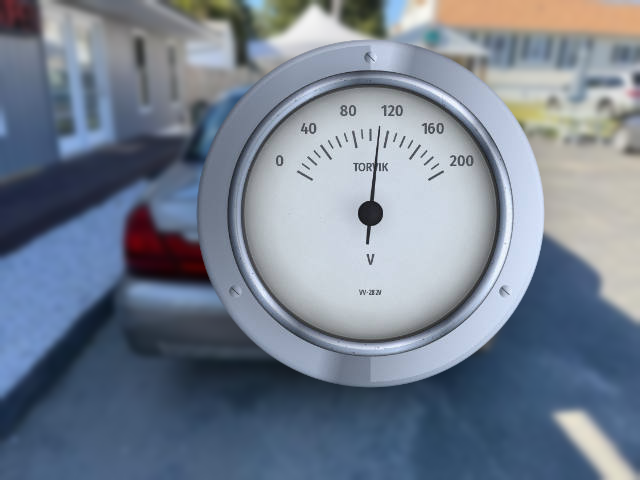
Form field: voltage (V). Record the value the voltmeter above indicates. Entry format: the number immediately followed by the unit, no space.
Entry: 110V
